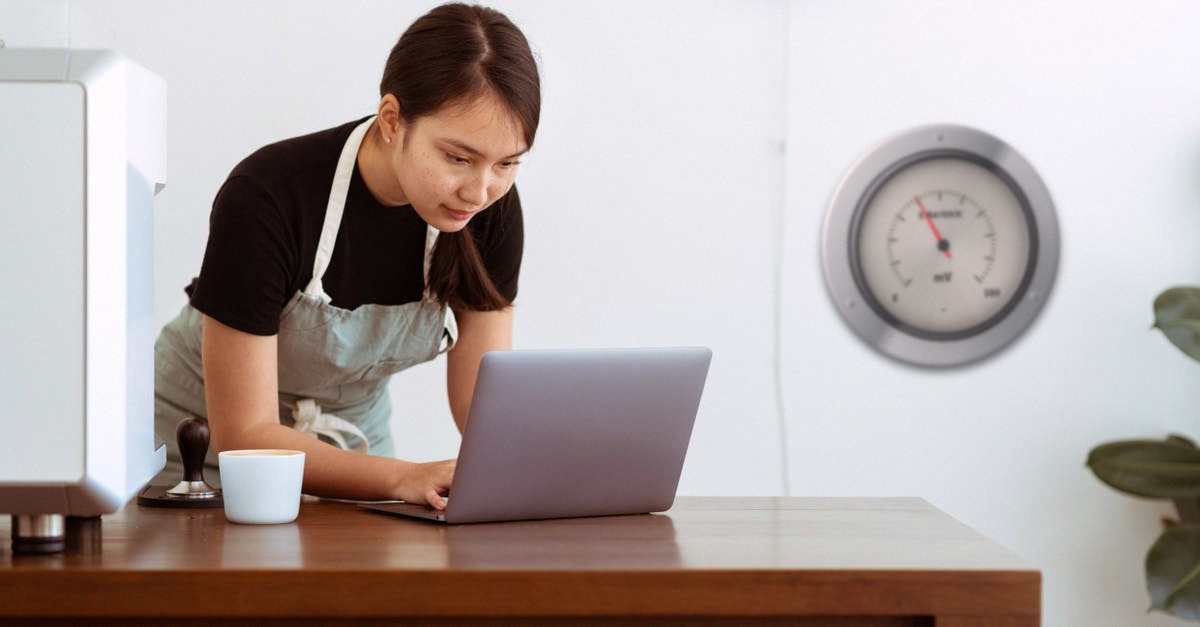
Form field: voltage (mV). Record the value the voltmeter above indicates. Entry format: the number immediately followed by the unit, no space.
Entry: 200mV
